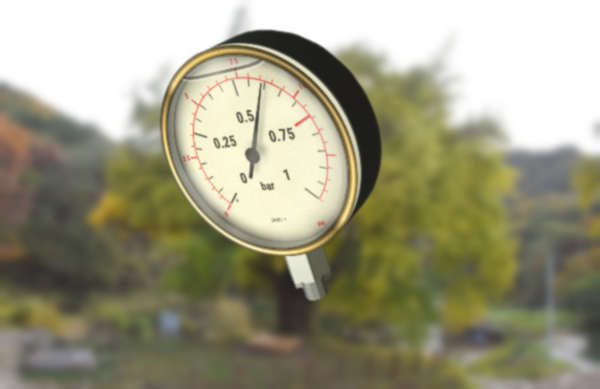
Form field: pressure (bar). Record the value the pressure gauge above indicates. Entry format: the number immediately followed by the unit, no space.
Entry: 0.6bar
